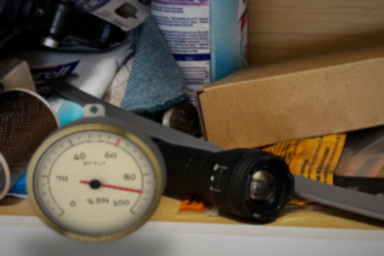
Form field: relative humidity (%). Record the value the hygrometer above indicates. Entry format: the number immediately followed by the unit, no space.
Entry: 88%
